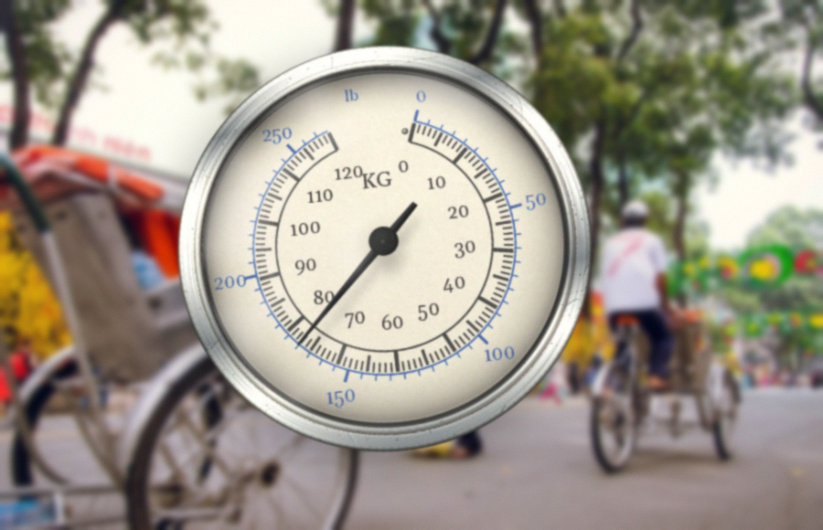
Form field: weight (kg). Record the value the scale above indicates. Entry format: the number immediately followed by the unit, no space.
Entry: 77kg
